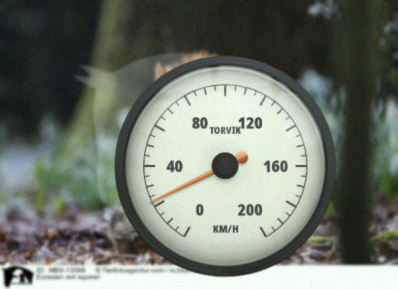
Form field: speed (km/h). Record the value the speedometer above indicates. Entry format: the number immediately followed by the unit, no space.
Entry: 22.5km/h
